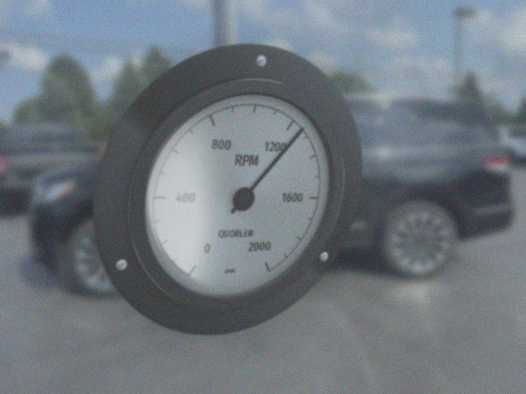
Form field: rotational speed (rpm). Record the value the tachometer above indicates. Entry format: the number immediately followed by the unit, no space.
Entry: 1250rpm
